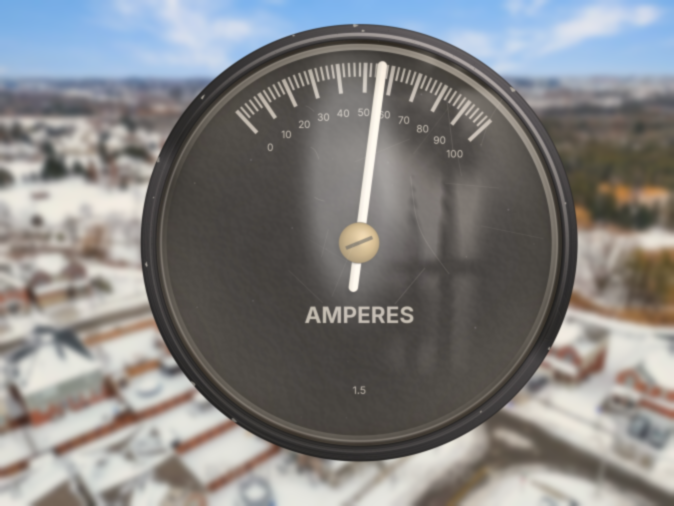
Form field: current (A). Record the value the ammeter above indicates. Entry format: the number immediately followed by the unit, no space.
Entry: 56A
